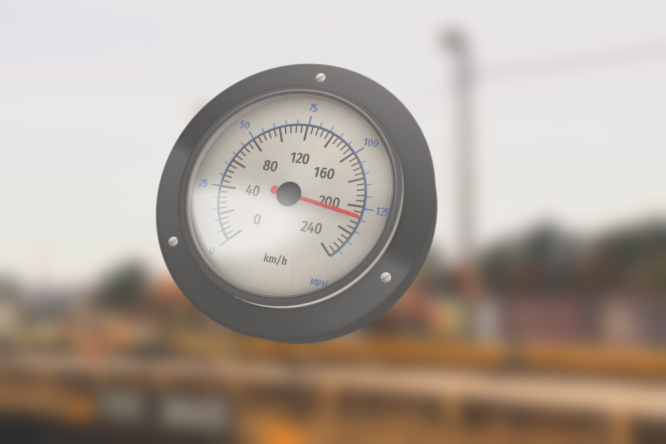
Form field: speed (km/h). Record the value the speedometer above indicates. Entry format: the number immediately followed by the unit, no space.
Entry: 208km/h
